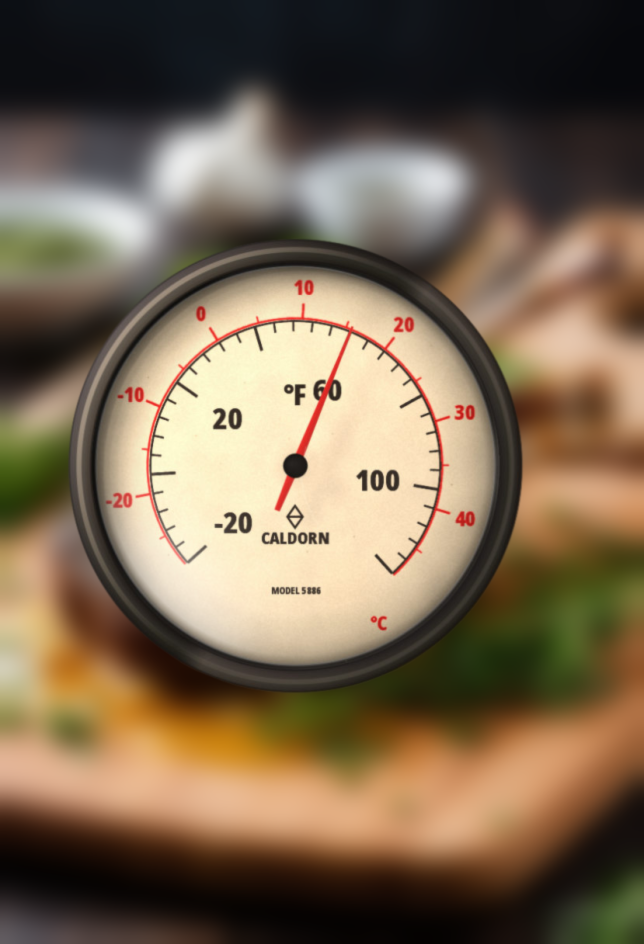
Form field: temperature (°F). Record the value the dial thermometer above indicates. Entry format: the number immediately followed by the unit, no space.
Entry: 60°F
